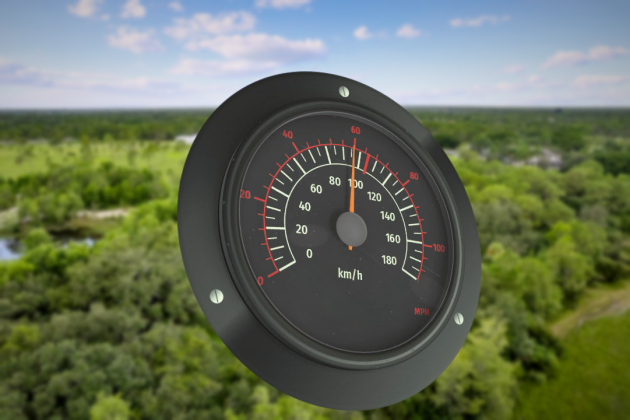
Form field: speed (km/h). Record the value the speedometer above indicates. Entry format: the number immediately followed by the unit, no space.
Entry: 95km/h
